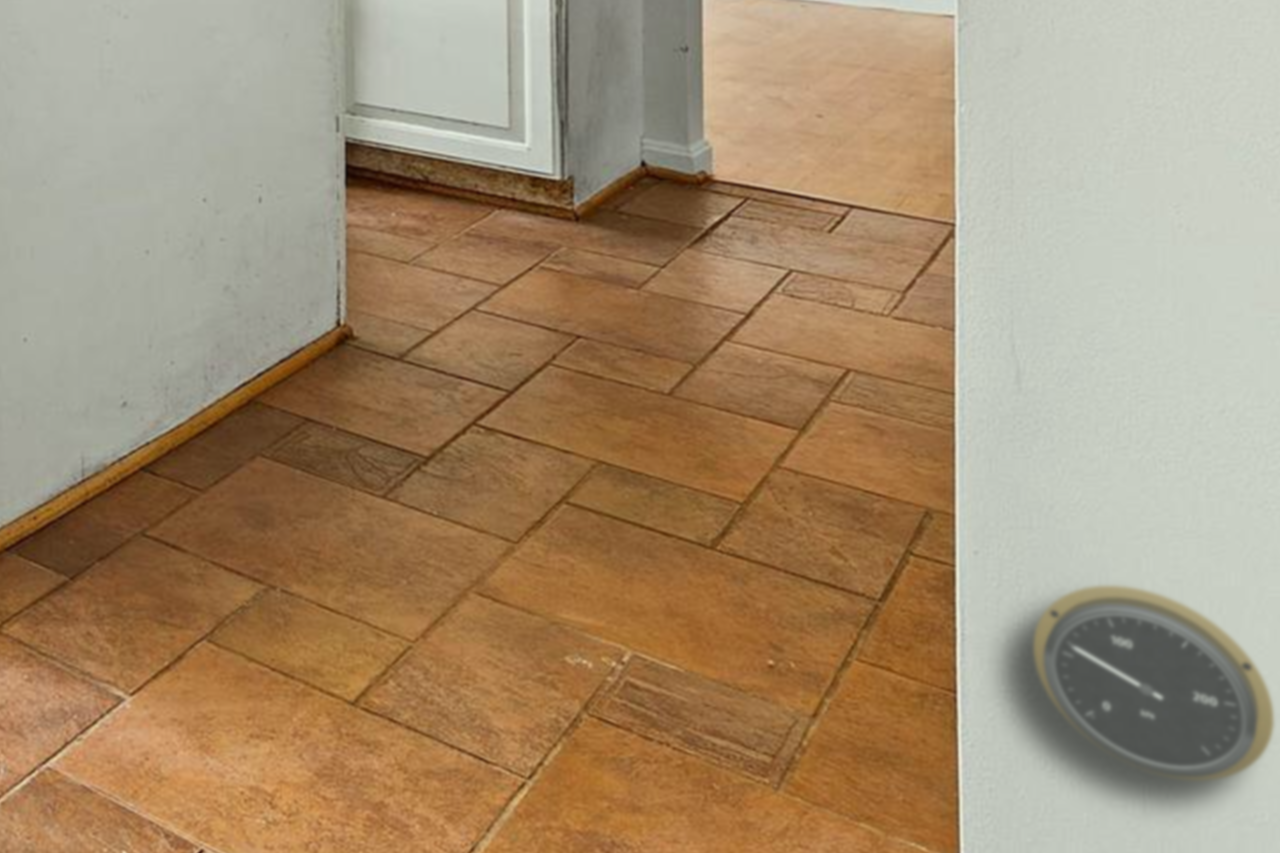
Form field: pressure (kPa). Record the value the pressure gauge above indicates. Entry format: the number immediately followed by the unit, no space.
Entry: 60kPa
